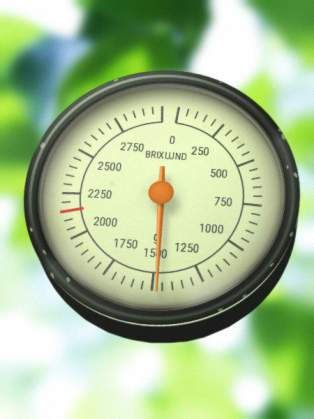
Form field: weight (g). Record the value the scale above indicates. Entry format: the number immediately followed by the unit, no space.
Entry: 1475g
